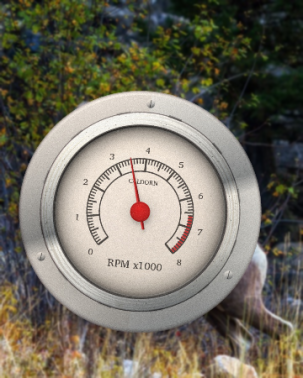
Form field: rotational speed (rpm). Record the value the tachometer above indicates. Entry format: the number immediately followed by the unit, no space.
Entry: 3500rpm
